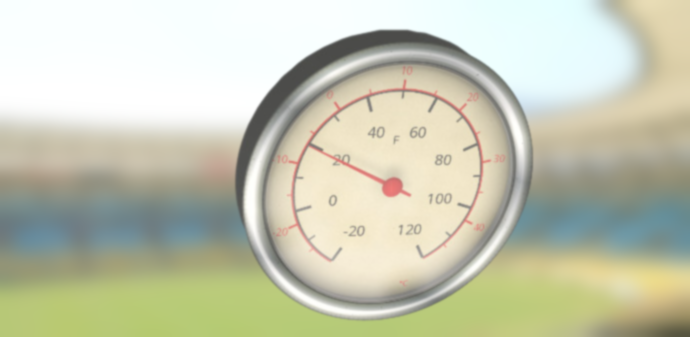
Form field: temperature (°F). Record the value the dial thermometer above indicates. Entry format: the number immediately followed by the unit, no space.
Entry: 20°F
